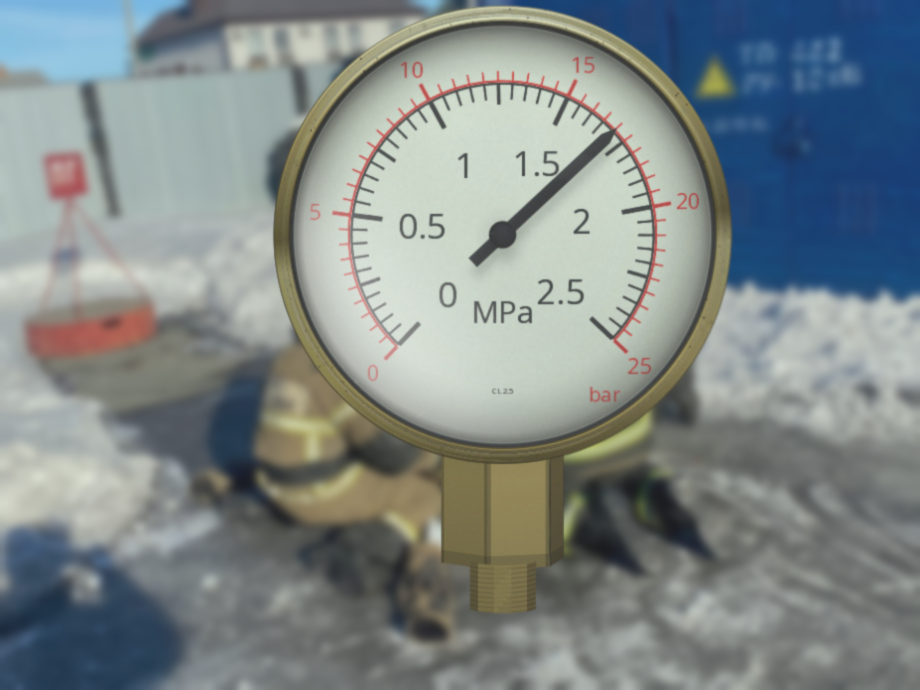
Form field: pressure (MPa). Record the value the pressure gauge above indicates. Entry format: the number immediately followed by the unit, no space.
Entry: 1.7MPa
